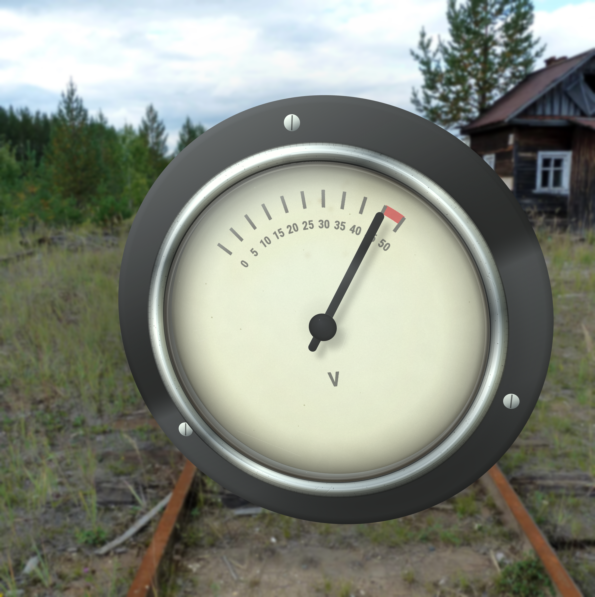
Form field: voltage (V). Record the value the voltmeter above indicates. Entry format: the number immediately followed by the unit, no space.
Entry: 45V
